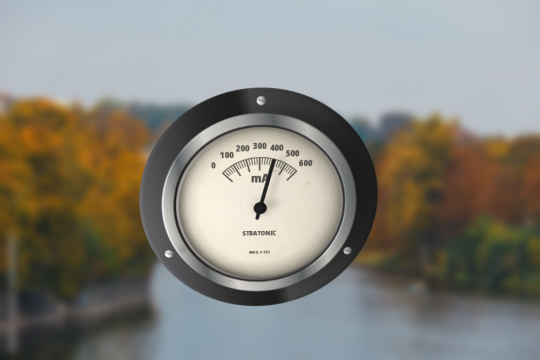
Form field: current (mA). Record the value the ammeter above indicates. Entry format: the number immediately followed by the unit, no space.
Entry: 400mA
